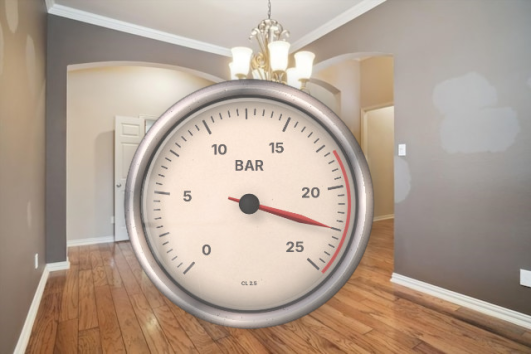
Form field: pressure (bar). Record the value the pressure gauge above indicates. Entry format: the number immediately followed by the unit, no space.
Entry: 22.5bar
